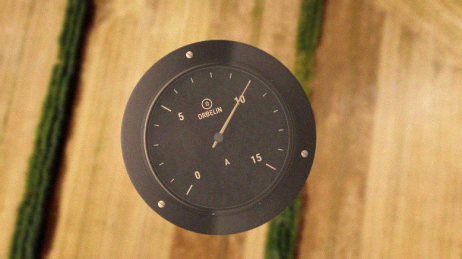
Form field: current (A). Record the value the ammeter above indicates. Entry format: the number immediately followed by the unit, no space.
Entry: 10A
